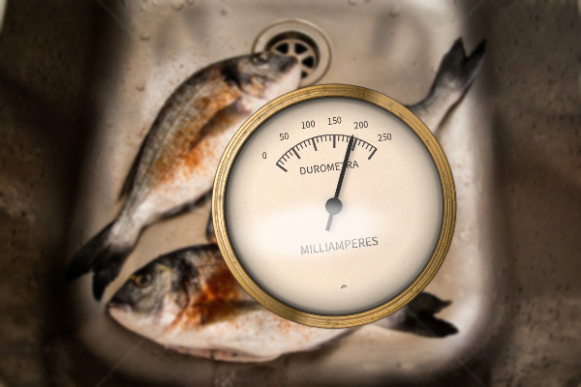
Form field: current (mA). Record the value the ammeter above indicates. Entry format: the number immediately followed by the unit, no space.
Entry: 190mA
